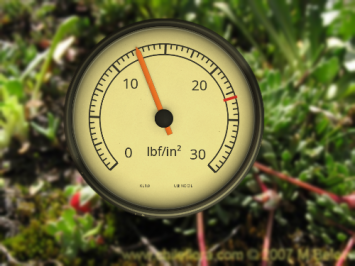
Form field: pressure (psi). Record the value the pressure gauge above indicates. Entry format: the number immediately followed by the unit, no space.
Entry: 12.5psi
